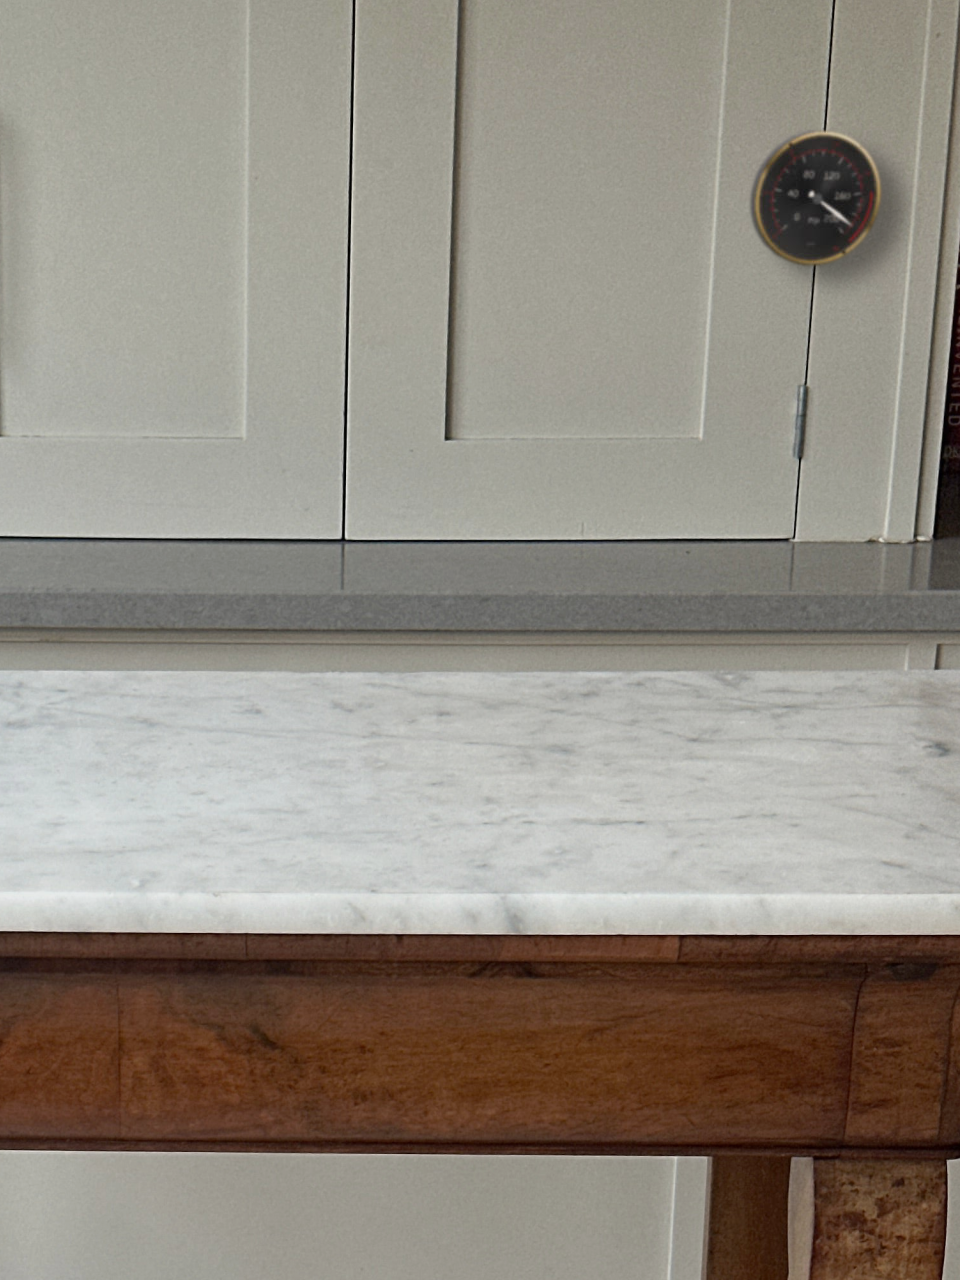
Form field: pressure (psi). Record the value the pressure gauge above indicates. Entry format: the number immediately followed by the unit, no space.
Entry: 190psi
